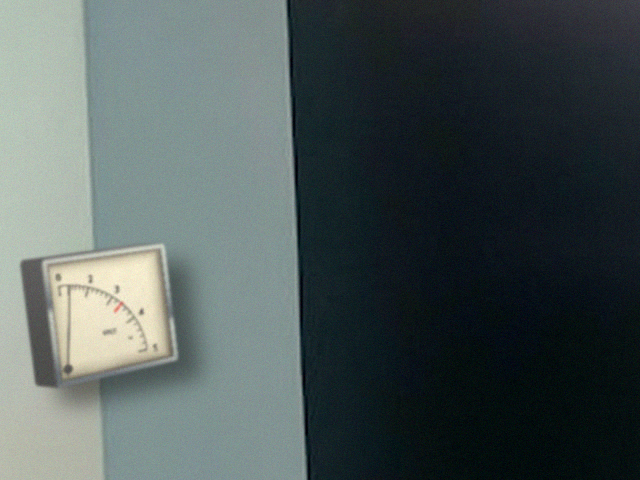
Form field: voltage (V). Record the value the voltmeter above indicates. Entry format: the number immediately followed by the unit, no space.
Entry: 1V
